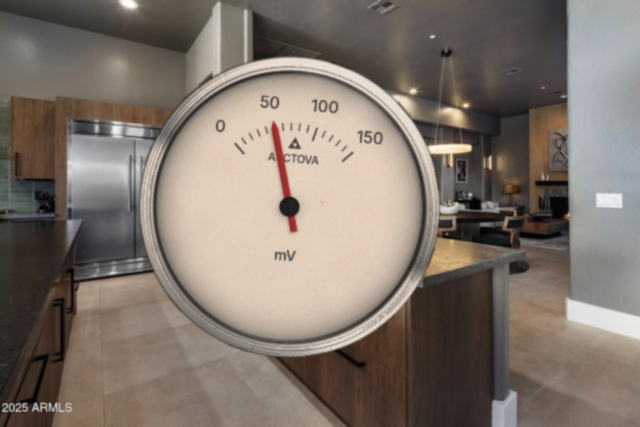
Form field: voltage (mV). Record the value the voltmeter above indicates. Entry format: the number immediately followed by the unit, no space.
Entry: 50mV
